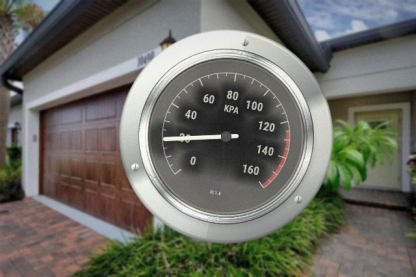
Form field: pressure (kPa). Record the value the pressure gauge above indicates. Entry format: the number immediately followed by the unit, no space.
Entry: 20kPa
